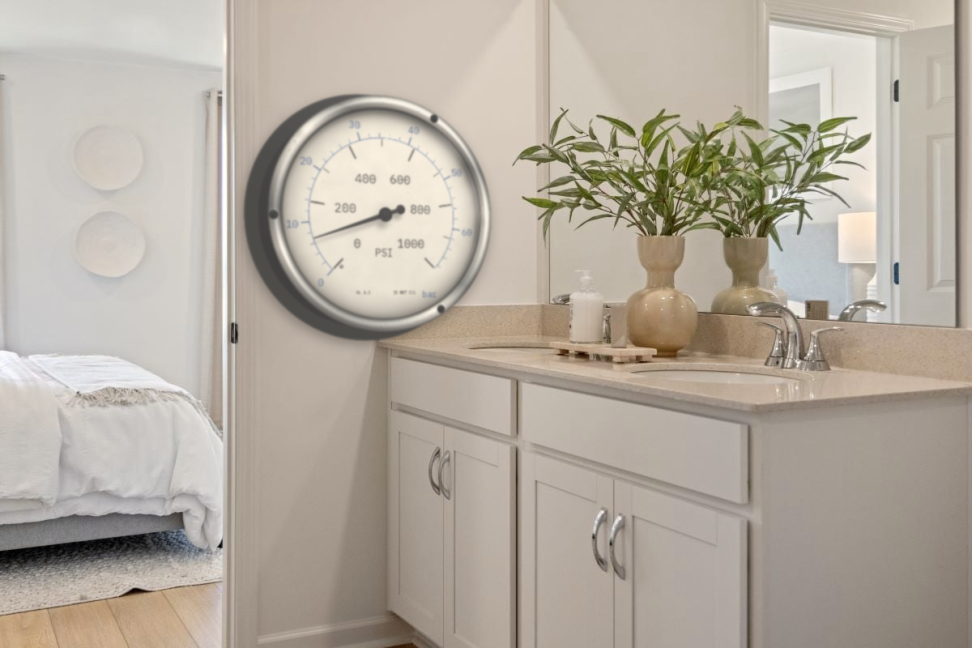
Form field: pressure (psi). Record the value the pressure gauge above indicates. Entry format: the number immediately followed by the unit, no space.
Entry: 100psi
